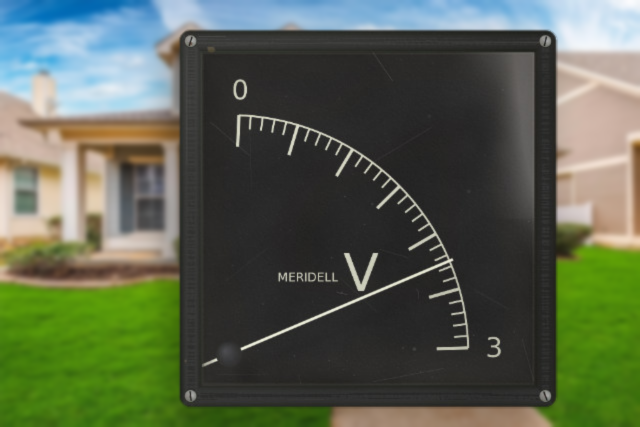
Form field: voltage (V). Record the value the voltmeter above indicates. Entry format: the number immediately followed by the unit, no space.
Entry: 2.25V
